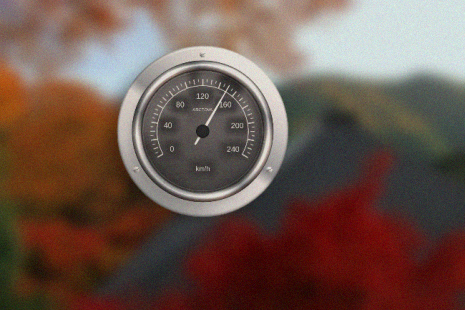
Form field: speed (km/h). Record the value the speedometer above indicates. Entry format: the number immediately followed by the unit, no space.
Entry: 150km/h
